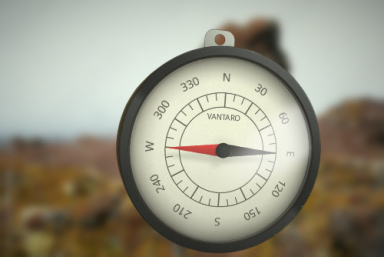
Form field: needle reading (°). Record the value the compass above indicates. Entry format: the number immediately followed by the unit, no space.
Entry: 270°
